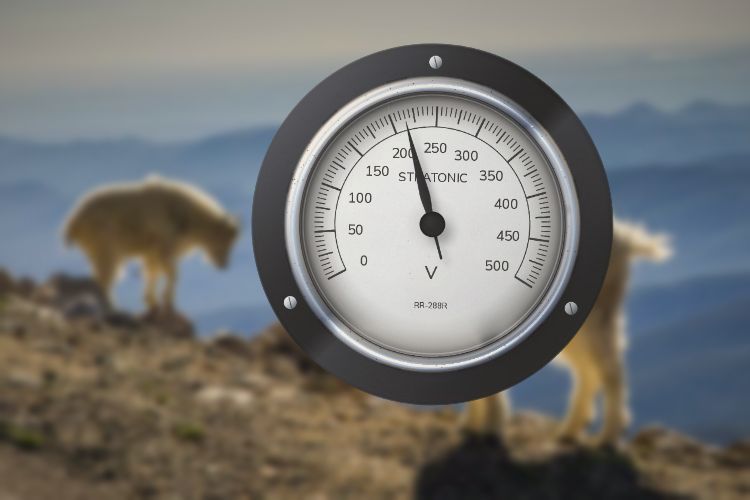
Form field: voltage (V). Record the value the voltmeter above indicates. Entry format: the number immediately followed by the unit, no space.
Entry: 215V
